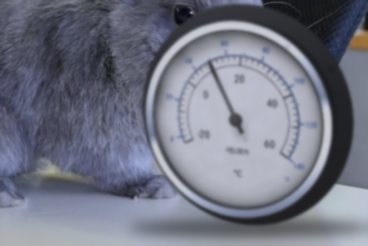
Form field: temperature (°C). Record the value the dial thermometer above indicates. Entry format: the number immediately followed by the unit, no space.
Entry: 10°C
